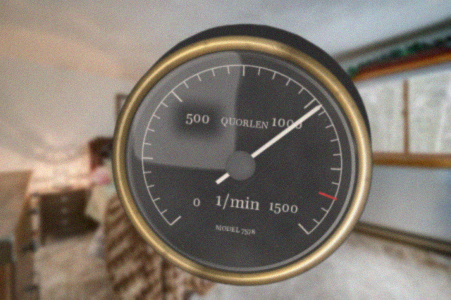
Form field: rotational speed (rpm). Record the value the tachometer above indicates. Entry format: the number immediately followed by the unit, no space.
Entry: 1025rpm
